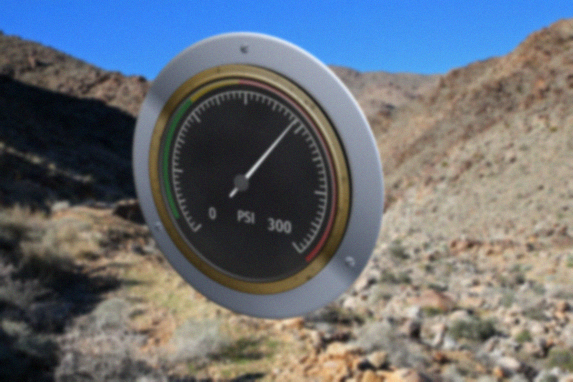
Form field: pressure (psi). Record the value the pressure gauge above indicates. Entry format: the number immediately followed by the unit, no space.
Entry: 195psi
